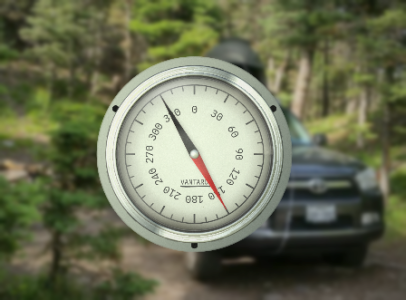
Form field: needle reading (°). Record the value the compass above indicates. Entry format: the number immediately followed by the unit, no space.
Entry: 150°
